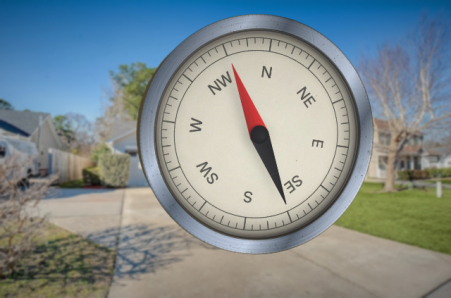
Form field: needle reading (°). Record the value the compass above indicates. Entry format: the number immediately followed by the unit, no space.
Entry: 330°
